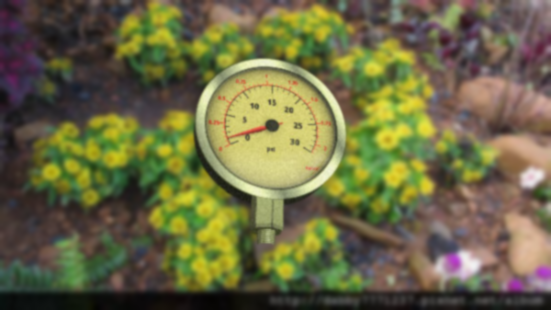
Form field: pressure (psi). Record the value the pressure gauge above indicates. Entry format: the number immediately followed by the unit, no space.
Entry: 1psi
